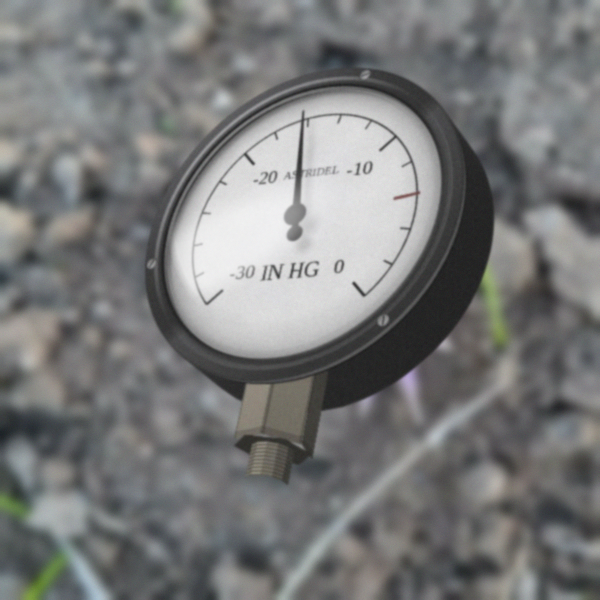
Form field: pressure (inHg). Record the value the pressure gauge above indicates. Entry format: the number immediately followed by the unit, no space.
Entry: -16inHg
